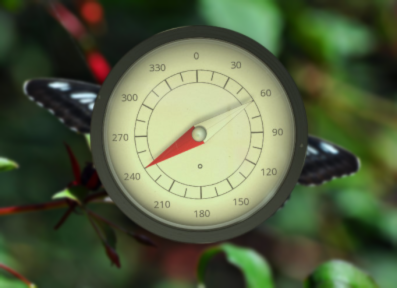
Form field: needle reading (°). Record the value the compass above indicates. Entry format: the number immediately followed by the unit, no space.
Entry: 240°
